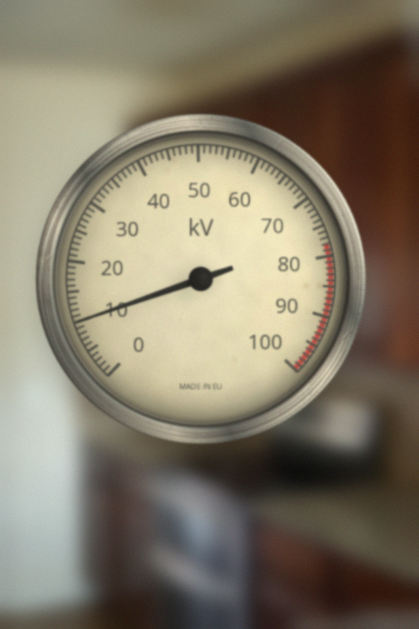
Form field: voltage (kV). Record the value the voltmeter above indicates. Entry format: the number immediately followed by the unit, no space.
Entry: 10kV
